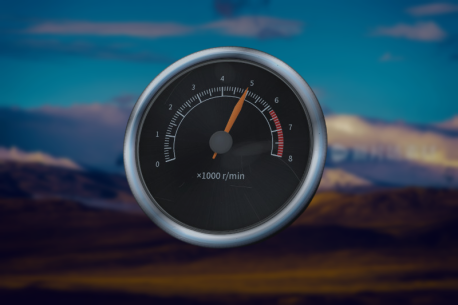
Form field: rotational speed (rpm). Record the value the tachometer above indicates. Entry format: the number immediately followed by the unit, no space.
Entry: 5000rpm
